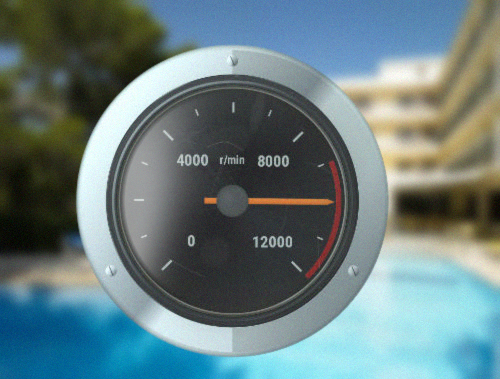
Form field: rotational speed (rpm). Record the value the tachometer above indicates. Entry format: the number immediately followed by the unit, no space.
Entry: 10000rpm
